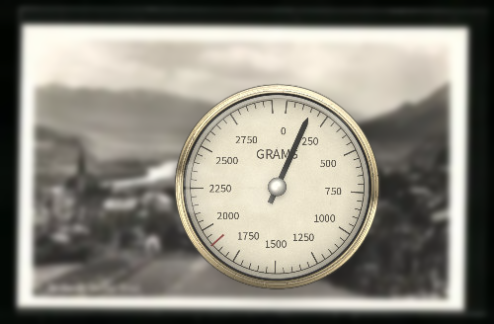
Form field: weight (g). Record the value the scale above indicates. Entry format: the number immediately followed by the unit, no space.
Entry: 150g
